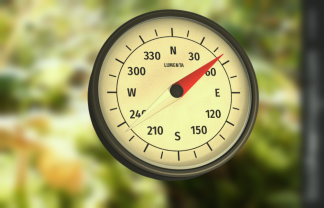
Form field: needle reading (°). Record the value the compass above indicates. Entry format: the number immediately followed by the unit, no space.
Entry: 52.5°
